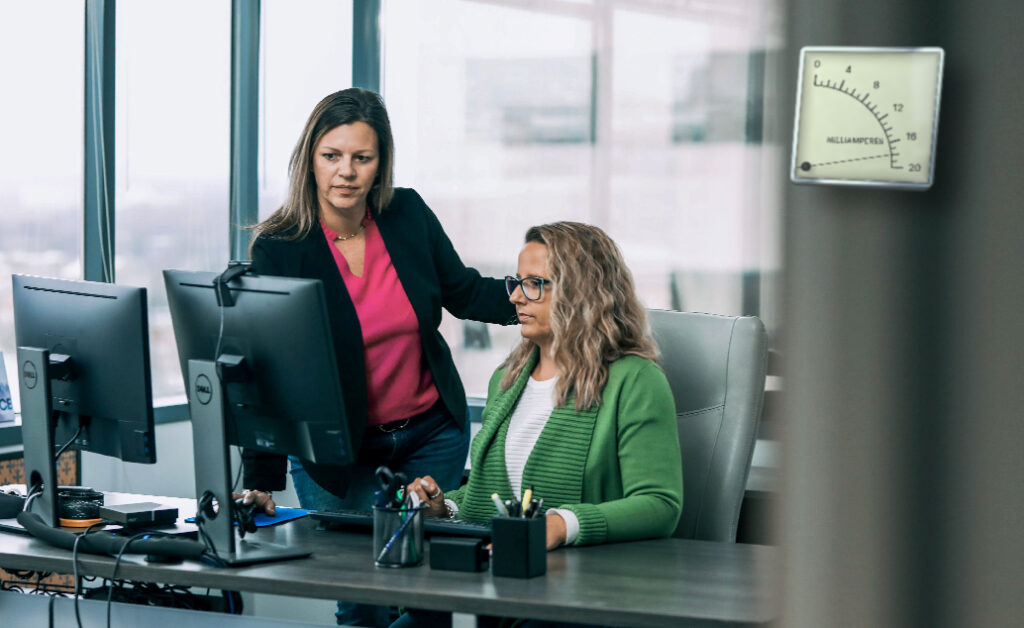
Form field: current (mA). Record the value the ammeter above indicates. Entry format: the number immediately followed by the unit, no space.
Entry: 18mA
